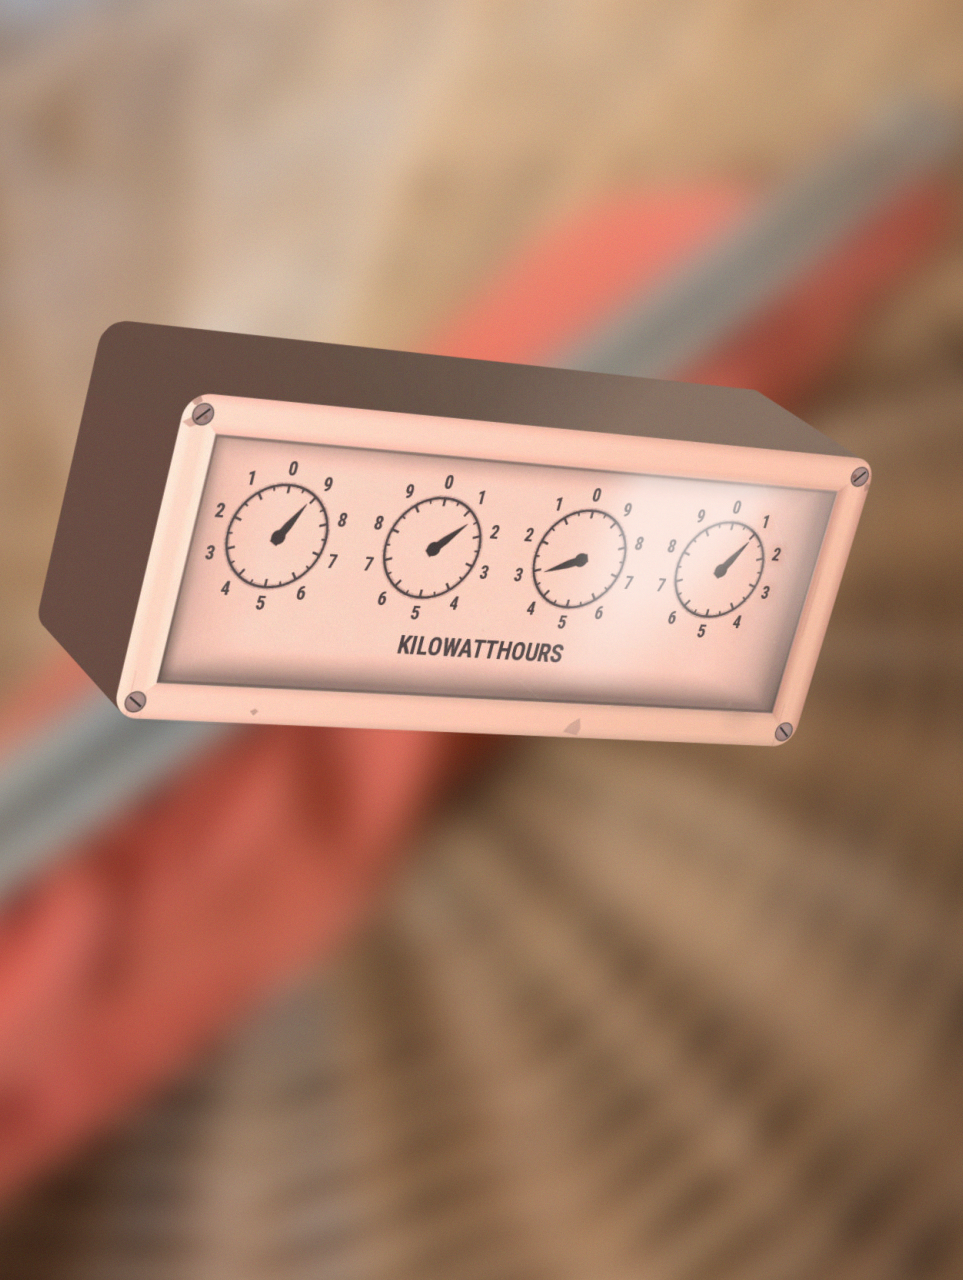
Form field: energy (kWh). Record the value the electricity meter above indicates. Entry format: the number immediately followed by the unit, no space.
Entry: 9131kWh
